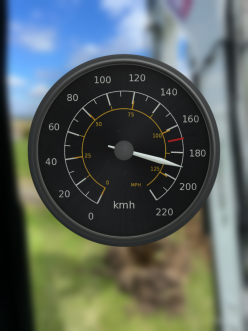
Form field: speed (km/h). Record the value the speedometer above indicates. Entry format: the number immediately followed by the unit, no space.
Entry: 190km/h
